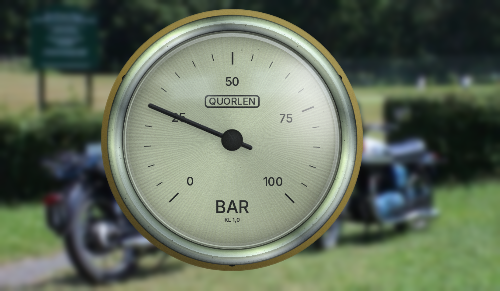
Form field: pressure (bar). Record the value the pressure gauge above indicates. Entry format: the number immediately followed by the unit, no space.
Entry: 25bar
